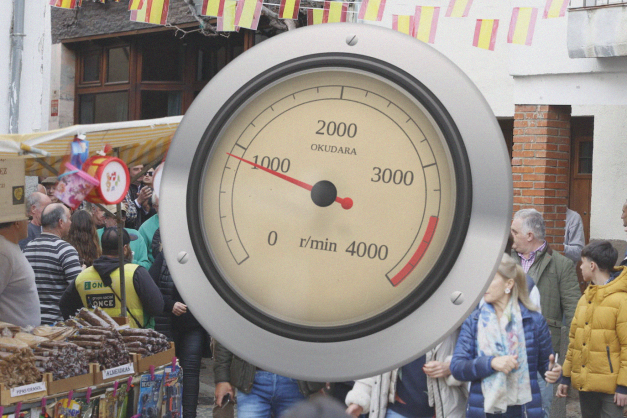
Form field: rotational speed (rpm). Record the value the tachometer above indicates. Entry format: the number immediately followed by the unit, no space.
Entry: 900rpm
